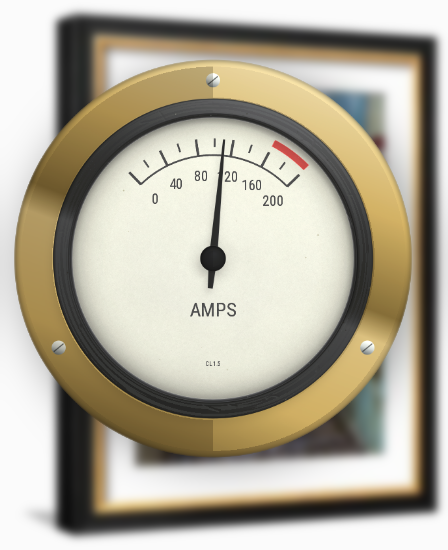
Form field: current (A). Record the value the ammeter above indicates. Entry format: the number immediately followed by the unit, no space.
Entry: 110A
